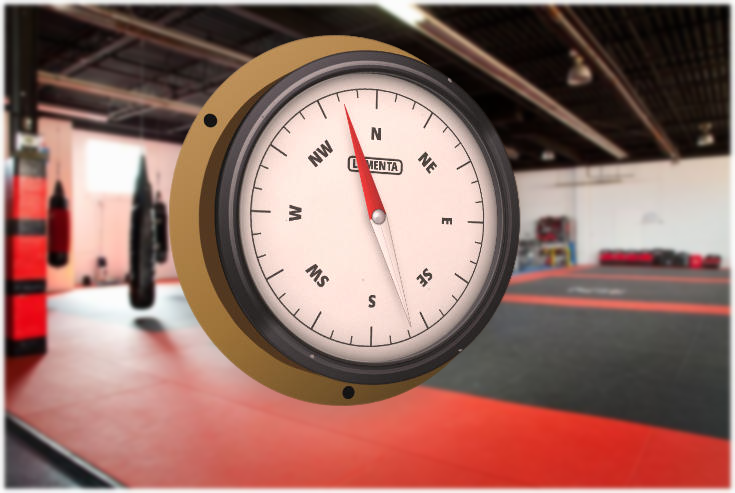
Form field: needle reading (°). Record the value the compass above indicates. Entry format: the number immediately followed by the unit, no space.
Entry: 340°
